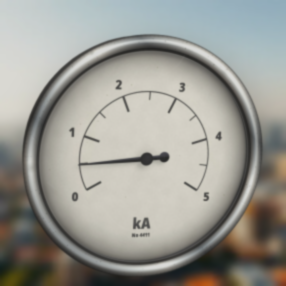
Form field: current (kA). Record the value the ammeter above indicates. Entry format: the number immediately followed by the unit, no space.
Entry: 0.5kA
